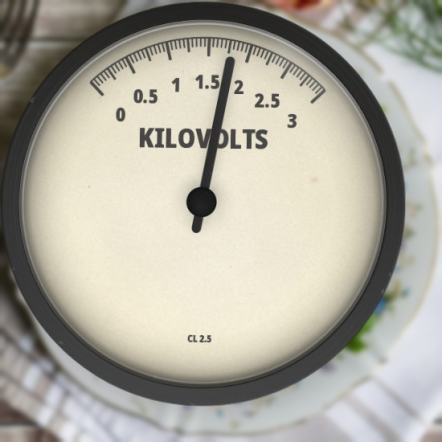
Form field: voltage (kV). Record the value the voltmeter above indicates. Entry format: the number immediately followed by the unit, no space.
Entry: 1.8kV
